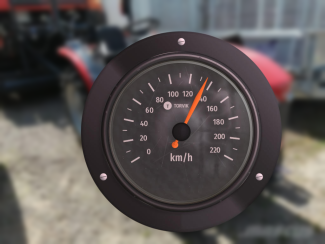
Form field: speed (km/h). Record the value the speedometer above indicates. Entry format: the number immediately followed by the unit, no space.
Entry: 135km/h
